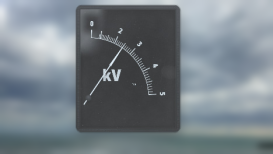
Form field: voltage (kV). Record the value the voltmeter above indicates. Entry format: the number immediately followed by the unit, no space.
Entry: 2.5kV
